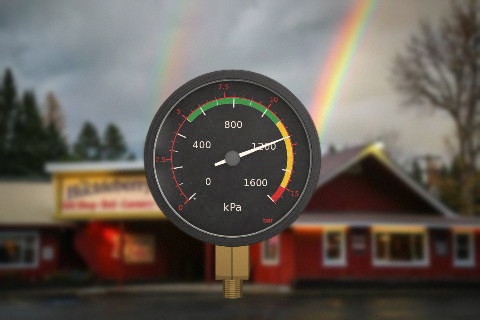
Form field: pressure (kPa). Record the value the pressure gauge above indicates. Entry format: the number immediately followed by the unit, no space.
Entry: 1200kPa
